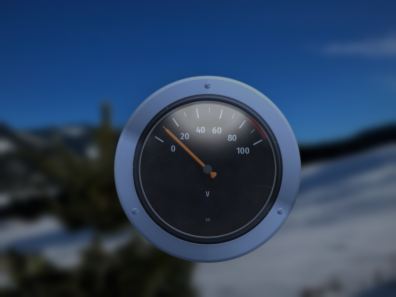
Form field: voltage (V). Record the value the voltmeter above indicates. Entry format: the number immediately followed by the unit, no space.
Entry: 10V
